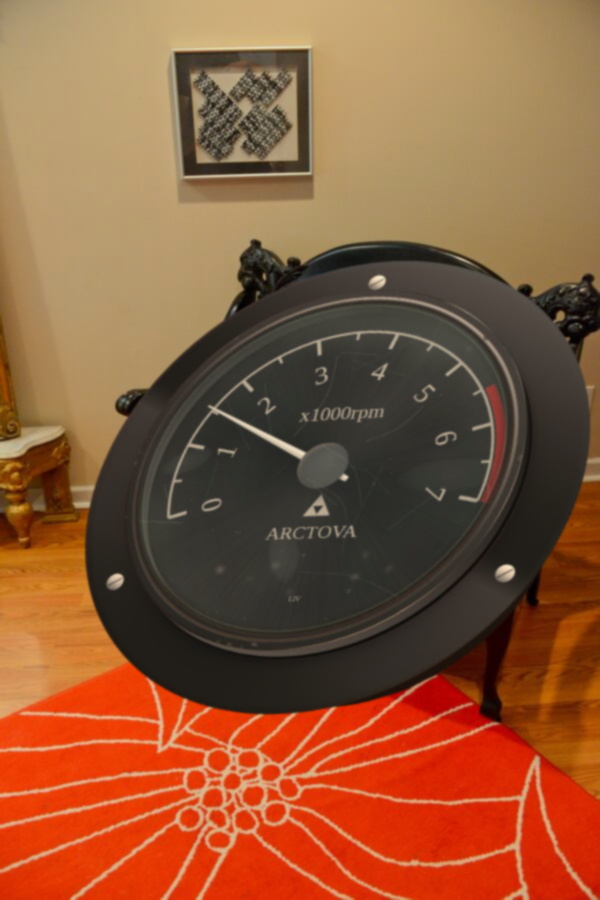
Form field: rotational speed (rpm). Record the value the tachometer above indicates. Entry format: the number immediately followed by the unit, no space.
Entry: 1500rpm
